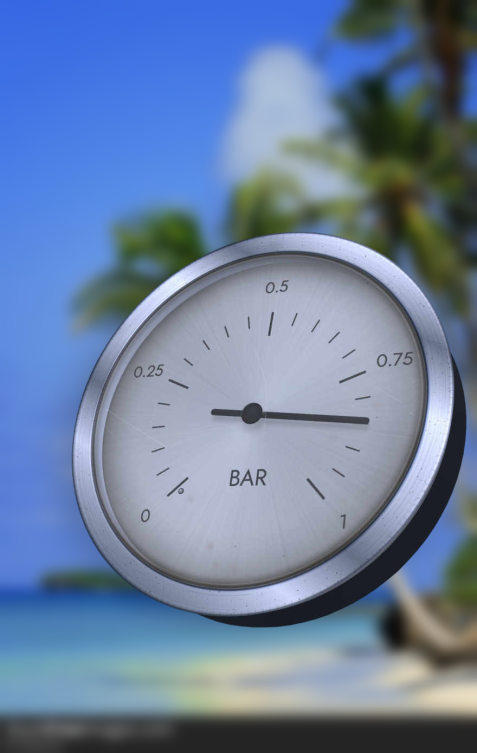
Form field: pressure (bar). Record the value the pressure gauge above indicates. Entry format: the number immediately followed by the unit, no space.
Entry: 0.85bar
